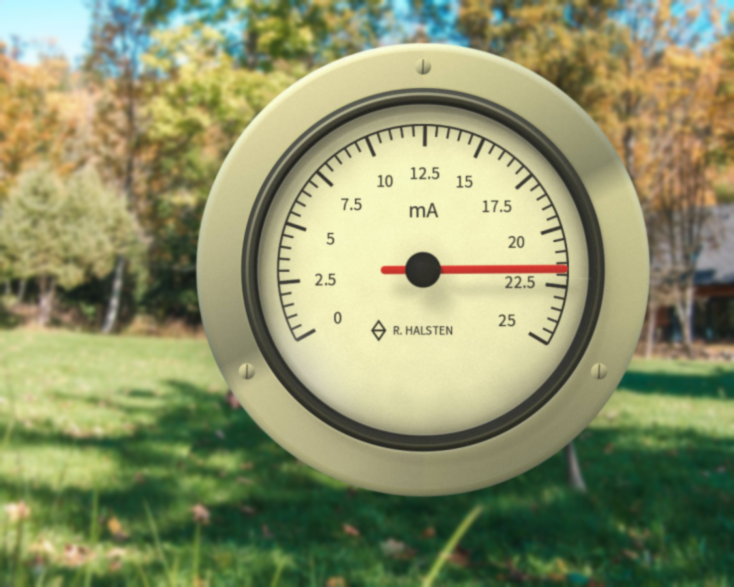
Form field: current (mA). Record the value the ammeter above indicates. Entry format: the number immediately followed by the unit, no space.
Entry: 21.75mA
